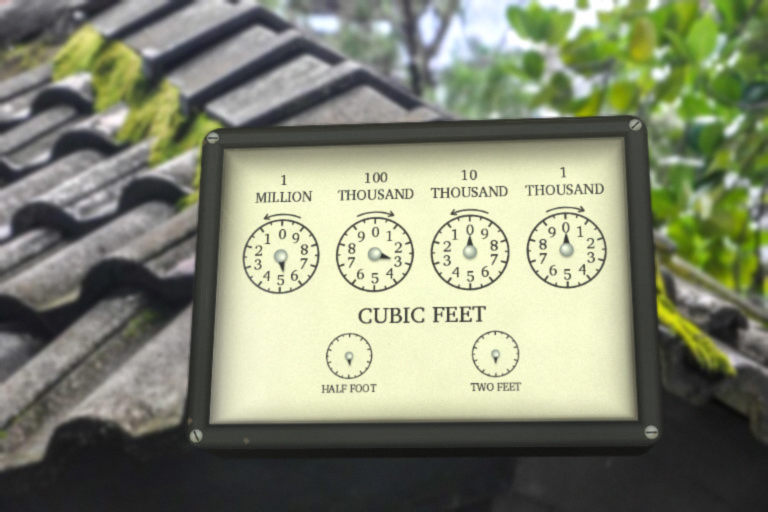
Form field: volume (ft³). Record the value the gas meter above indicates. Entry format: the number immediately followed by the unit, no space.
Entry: 530000ft³
